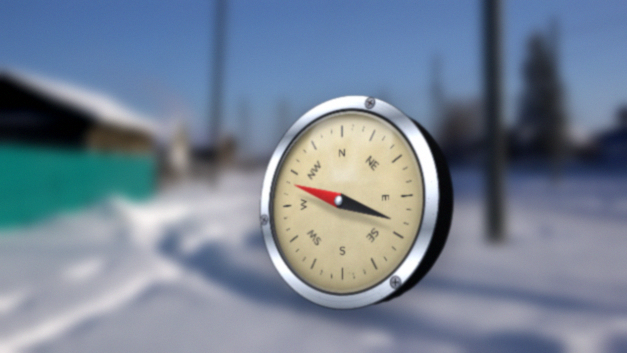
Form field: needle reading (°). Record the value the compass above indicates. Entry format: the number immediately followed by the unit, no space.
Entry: 290°
